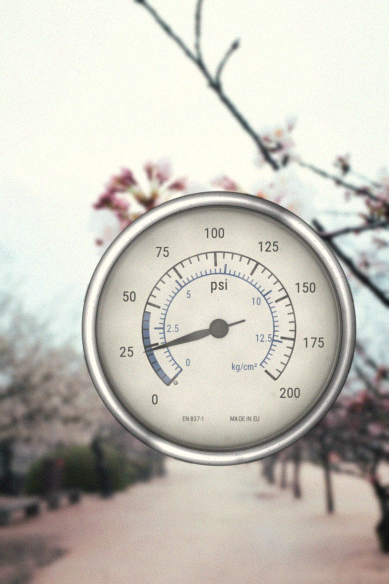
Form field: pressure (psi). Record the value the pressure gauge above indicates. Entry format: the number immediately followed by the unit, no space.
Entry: 22.5psi
